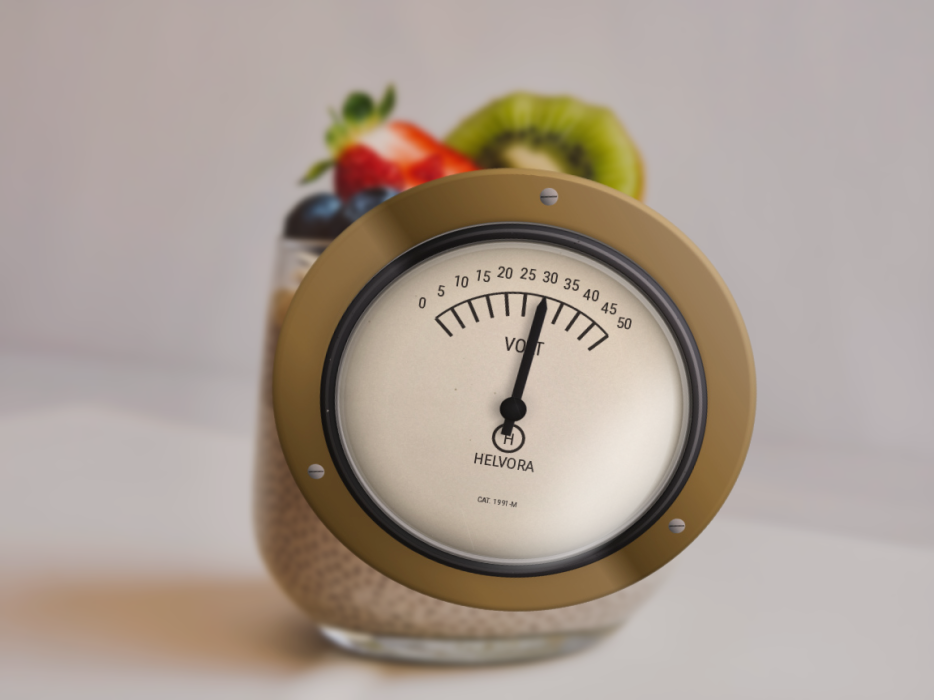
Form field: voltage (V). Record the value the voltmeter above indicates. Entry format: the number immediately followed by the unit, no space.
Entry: 30V
